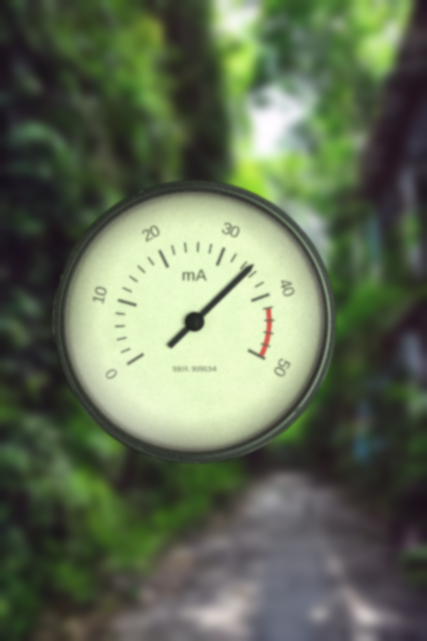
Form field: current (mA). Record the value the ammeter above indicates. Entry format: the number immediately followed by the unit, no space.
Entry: 35mA
